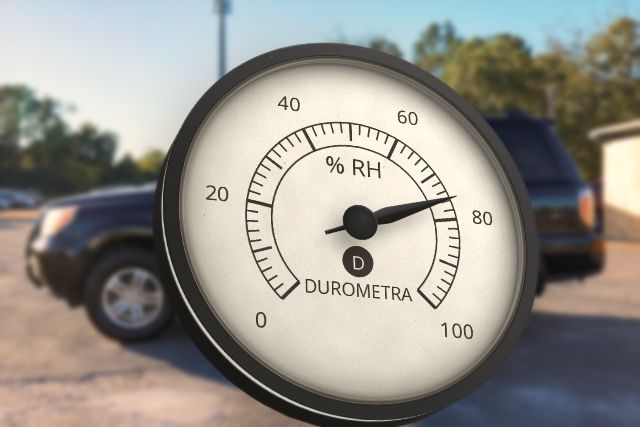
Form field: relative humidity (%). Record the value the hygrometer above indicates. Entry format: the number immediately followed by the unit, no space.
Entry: 76%
